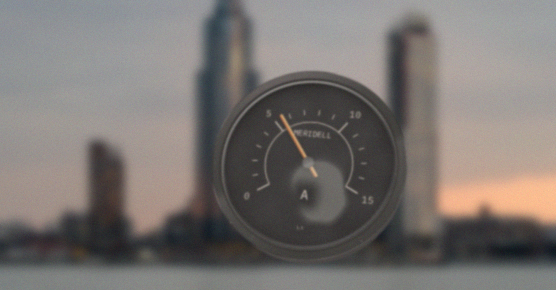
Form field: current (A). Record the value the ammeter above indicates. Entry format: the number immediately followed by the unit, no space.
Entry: 5.5A
